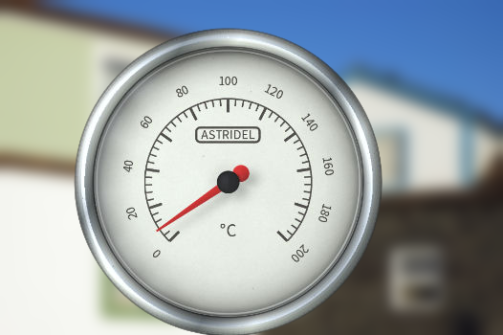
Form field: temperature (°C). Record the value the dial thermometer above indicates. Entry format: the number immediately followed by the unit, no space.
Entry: 8°C
